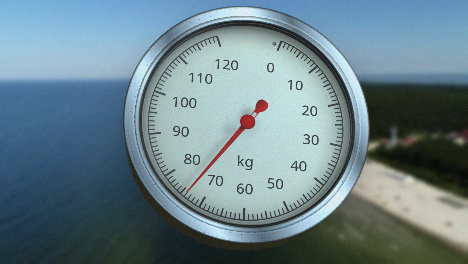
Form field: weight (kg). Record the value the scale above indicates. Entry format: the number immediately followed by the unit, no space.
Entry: 74kg
